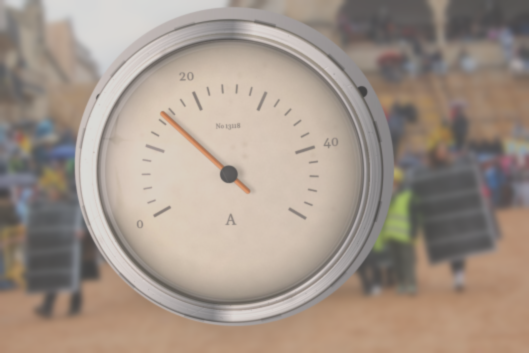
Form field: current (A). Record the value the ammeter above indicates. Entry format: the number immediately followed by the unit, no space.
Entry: 15A
